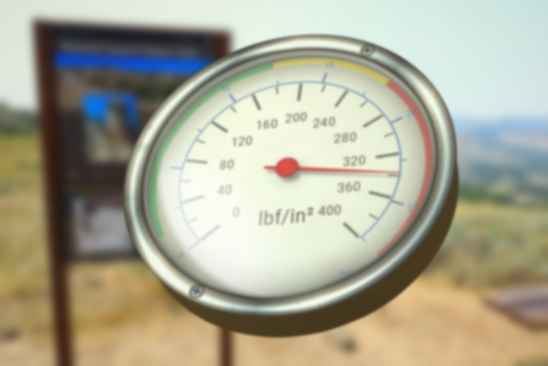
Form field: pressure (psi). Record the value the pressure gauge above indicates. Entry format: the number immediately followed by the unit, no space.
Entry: 340psi
